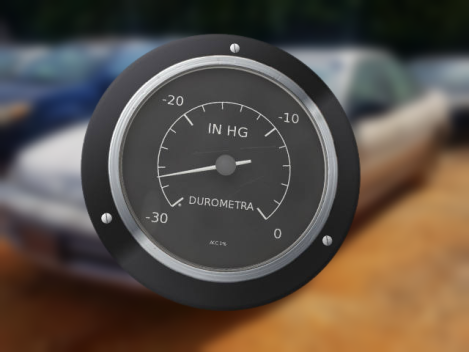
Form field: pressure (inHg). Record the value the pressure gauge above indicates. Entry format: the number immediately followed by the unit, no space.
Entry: -27inHg
